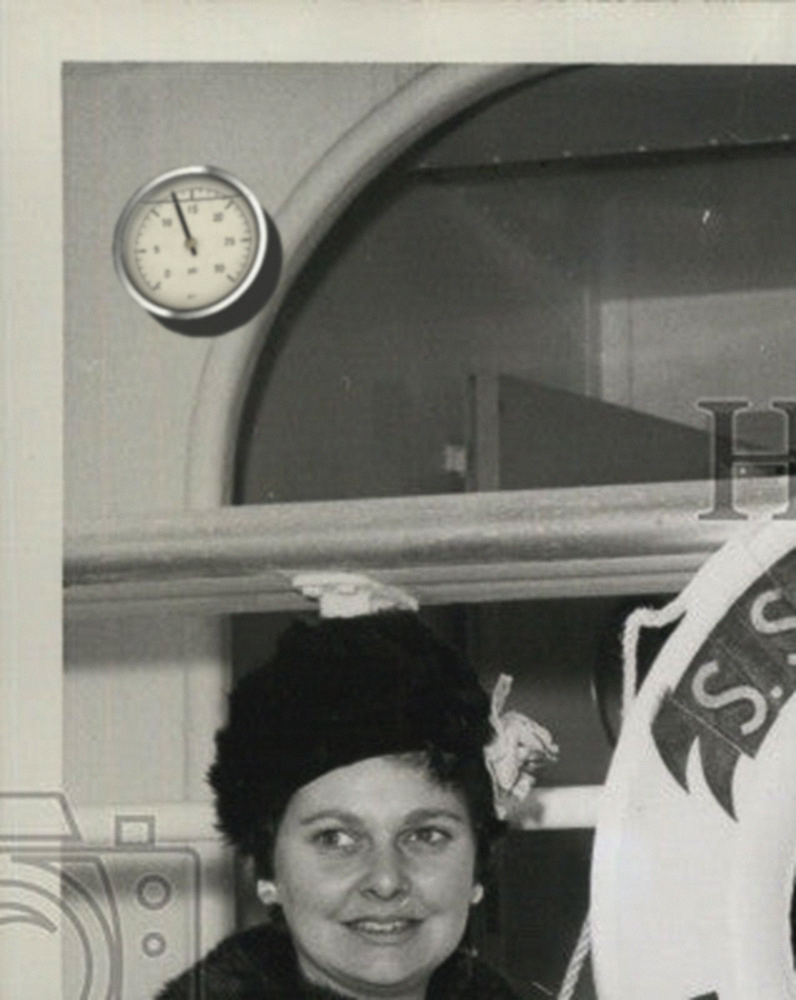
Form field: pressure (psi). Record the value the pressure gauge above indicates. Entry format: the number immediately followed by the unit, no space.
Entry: 13psi
